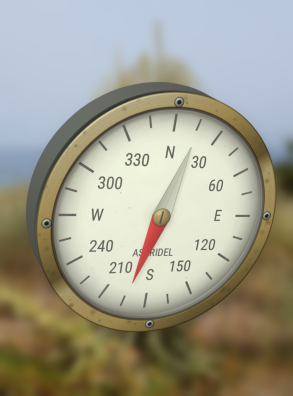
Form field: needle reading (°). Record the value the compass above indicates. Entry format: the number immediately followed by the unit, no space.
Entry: 195°
